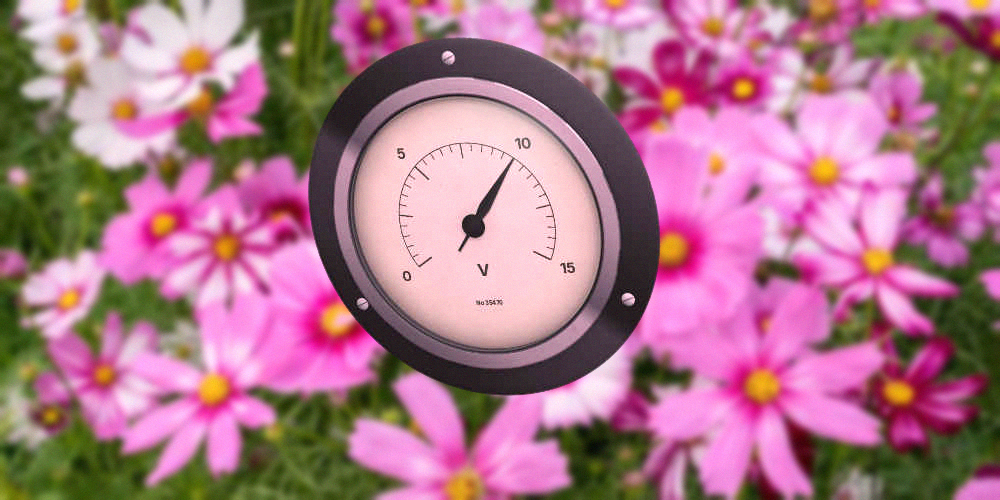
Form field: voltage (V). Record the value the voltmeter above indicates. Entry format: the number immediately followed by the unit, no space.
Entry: 10V
